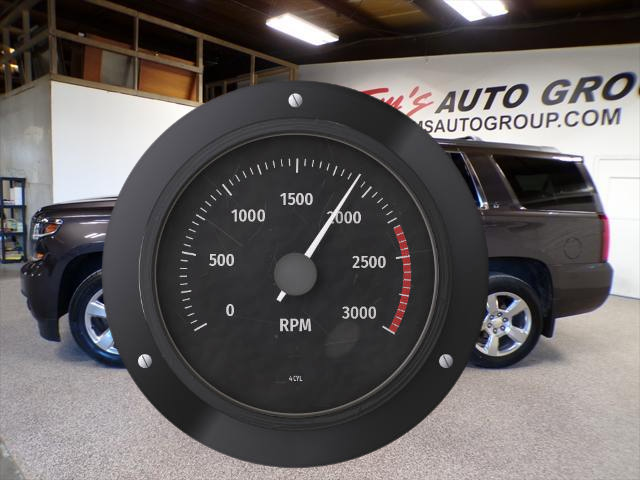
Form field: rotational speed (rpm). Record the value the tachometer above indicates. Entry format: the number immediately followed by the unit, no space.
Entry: 1900rpm
